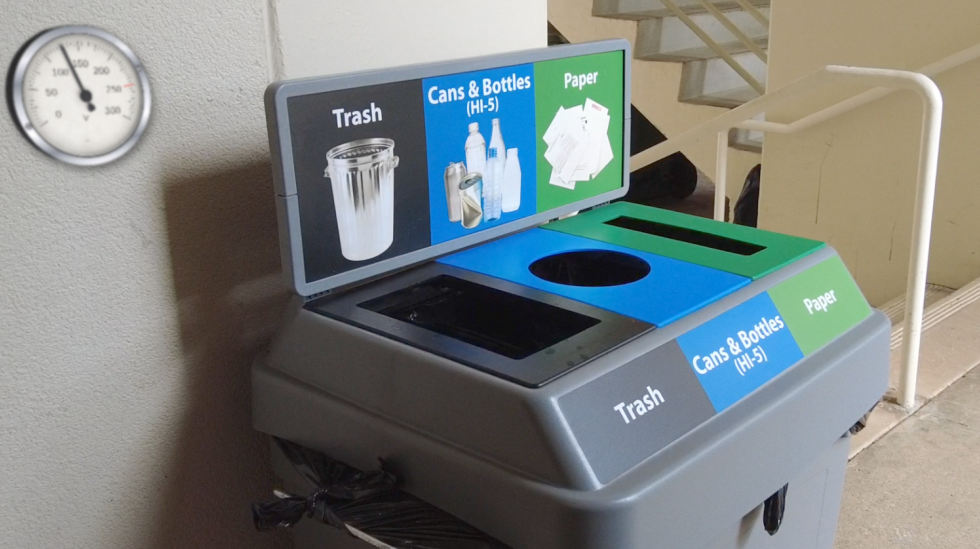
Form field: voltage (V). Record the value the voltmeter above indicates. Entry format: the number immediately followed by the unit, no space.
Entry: 125V
